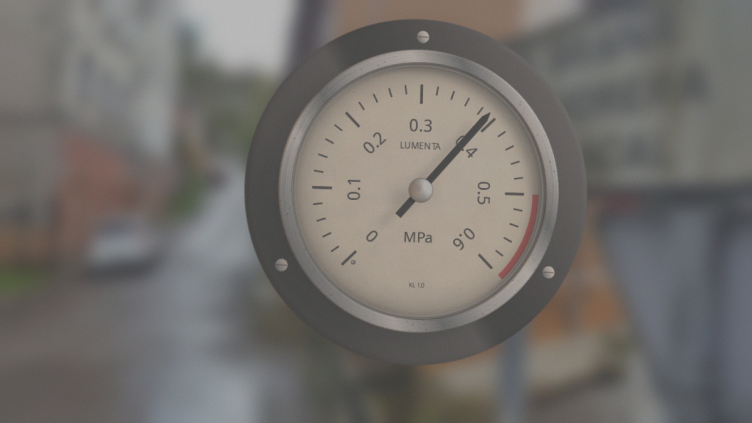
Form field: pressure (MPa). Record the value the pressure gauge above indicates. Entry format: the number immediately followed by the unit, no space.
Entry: 0.39MPa
